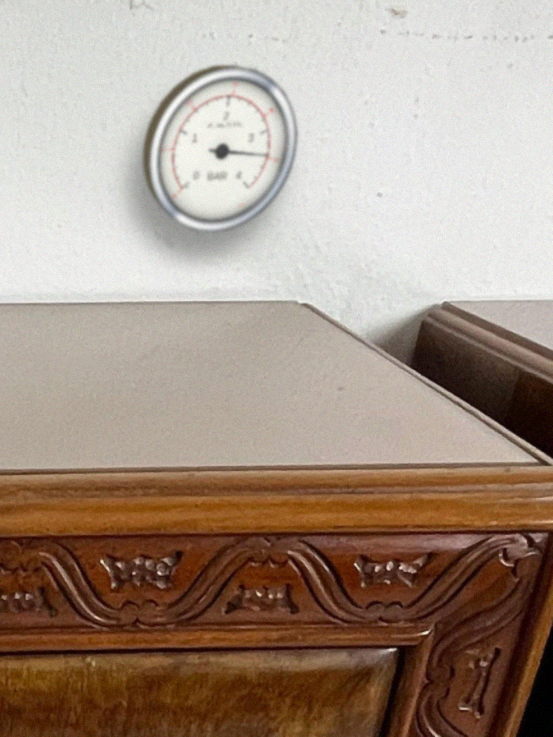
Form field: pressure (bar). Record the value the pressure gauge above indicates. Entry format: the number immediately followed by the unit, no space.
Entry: 3.4bar
